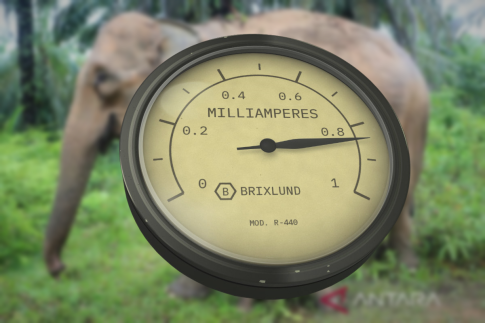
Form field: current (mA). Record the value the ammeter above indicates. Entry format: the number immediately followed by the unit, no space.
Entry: 0.85mA
